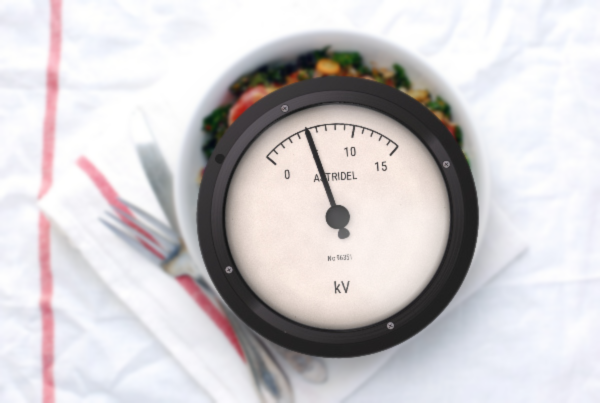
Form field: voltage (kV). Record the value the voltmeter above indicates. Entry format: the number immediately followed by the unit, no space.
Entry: 5kV
